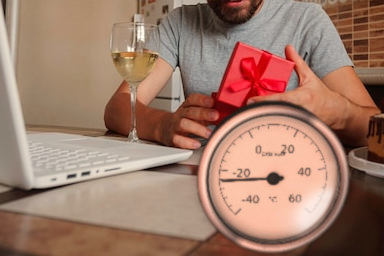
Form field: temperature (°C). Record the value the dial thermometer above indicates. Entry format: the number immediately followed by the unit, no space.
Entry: -24°C
